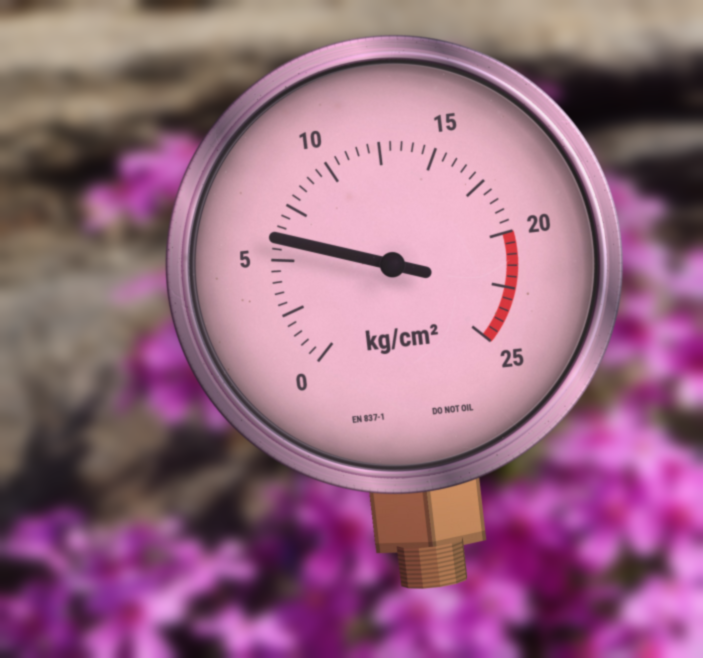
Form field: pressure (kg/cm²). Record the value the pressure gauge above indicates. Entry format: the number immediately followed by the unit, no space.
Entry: 6kg/cm²
